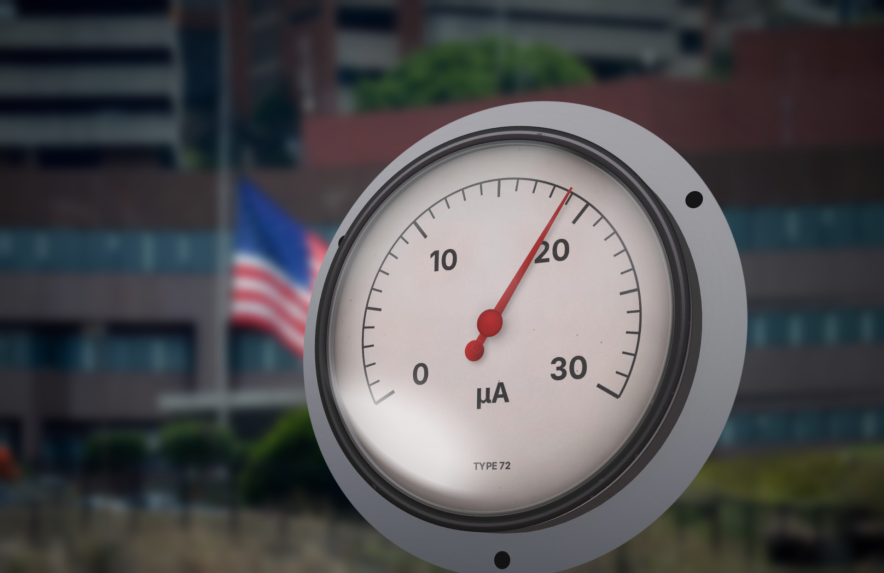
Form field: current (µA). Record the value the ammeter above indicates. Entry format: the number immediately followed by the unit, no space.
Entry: 19µA
